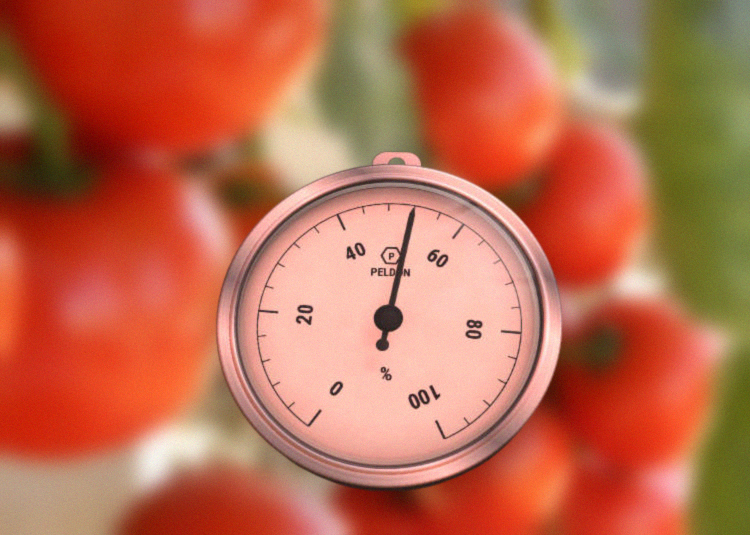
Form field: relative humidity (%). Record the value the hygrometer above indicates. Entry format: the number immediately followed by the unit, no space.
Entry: 52%
